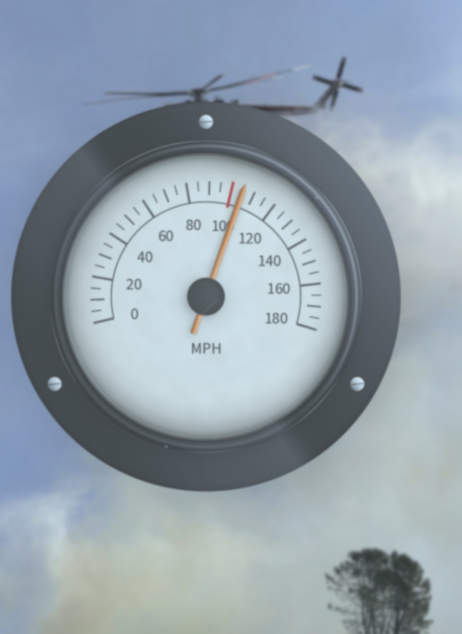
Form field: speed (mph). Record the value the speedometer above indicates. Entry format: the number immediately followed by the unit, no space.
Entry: 105mph
